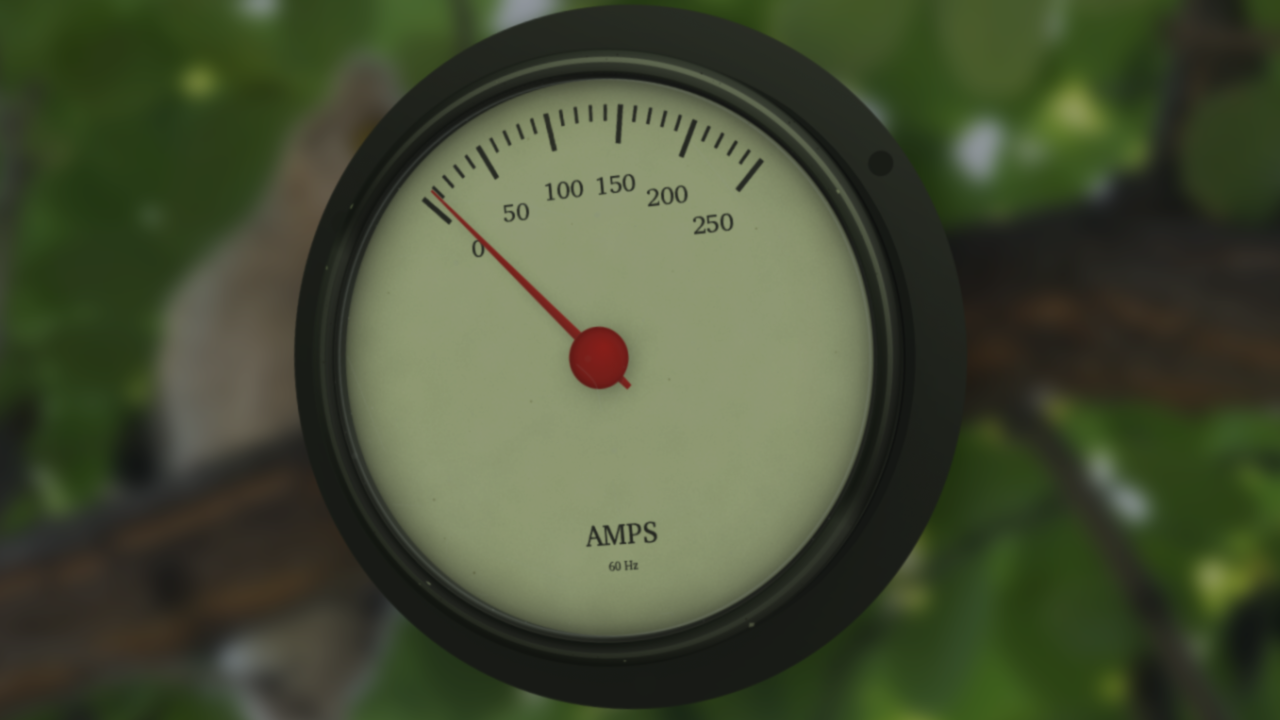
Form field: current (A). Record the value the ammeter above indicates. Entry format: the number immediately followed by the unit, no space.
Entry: 10A
